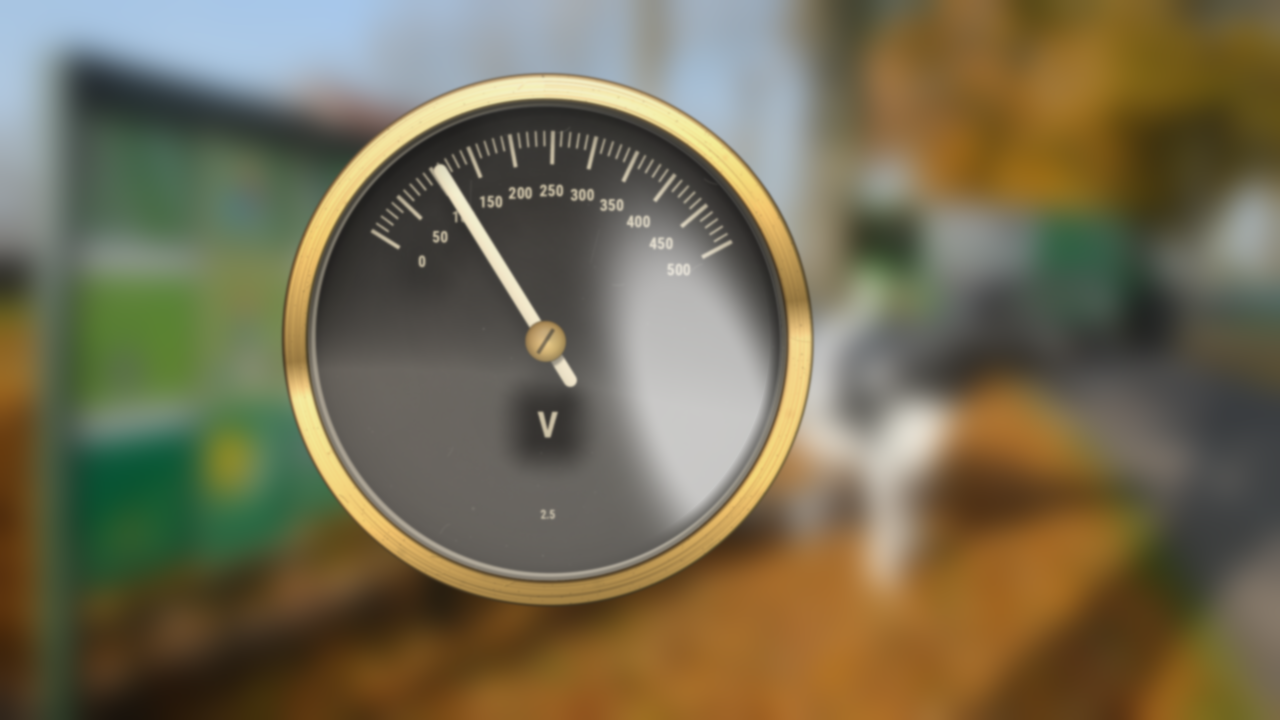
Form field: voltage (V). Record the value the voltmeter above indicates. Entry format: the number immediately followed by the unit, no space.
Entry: 110V
